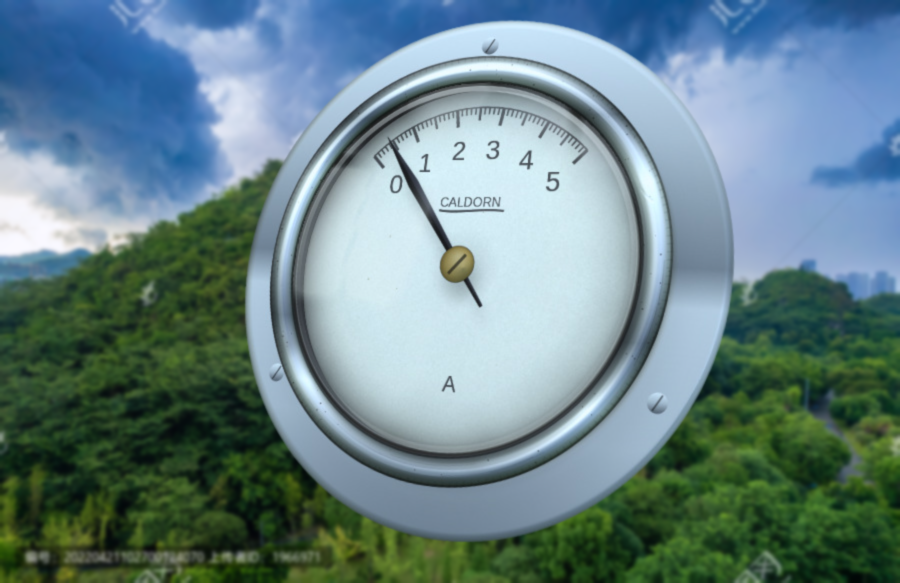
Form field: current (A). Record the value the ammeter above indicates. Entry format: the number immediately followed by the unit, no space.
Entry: 0.5A
